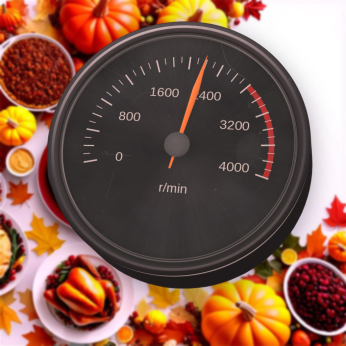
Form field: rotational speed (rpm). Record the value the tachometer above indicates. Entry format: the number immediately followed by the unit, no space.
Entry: 2200rpm
